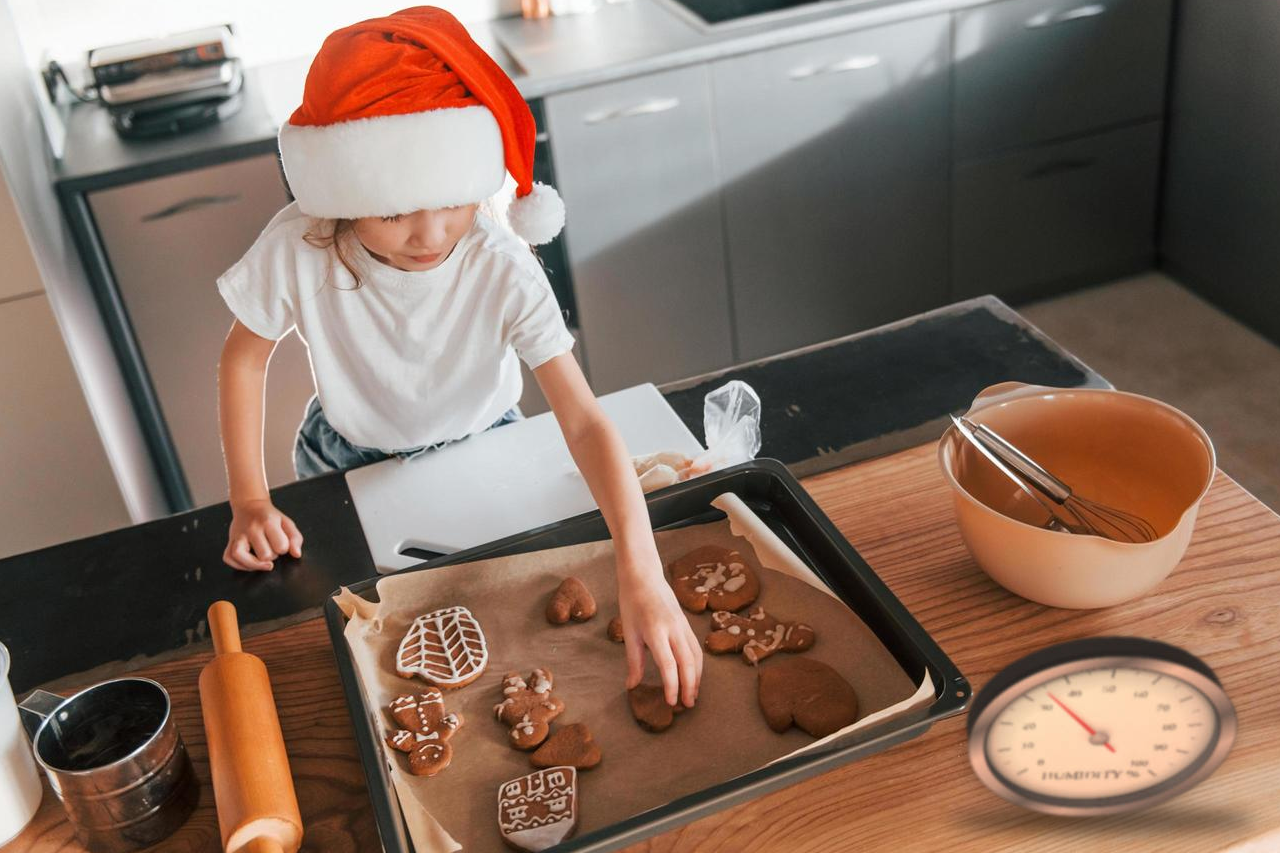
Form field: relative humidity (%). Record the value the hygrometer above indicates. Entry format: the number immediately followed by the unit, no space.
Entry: 35%
